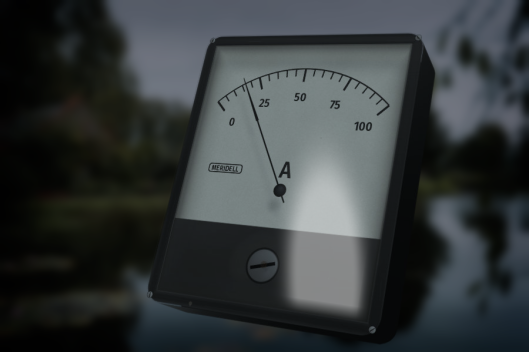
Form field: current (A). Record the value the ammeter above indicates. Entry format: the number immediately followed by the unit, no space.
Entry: 17.5A
